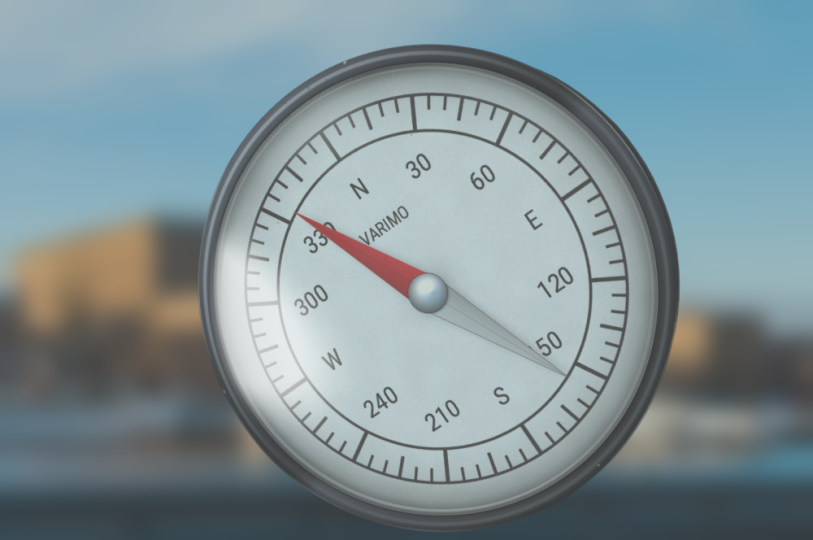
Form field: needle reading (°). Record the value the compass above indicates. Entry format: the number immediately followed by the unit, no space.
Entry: 335°
